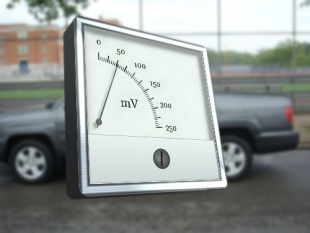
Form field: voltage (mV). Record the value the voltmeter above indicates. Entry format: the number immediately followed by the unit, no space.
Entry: 50mV
